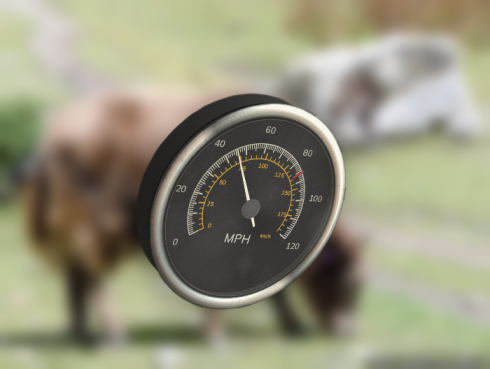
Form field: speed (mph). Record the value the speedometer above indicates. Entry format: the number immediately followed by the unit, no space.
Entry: 45mph
